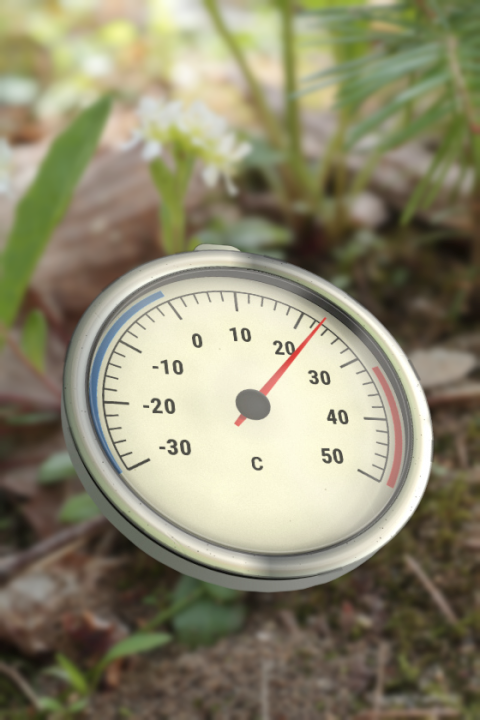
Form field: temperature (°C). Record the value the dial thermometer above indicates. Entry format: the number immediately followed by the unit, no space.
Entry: 23°C
